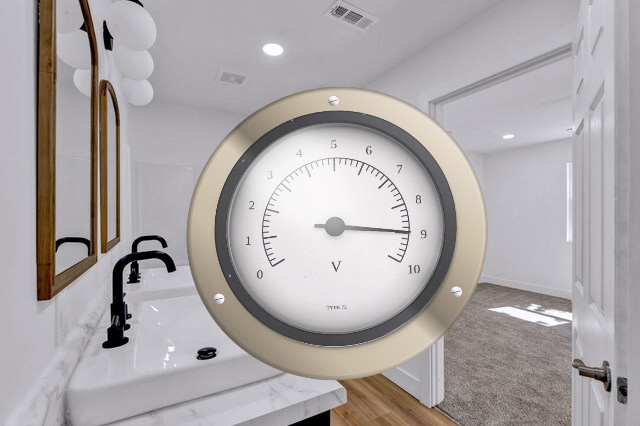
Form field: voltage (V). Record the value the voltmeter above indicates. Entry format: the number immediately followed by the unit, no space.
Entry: 9V
